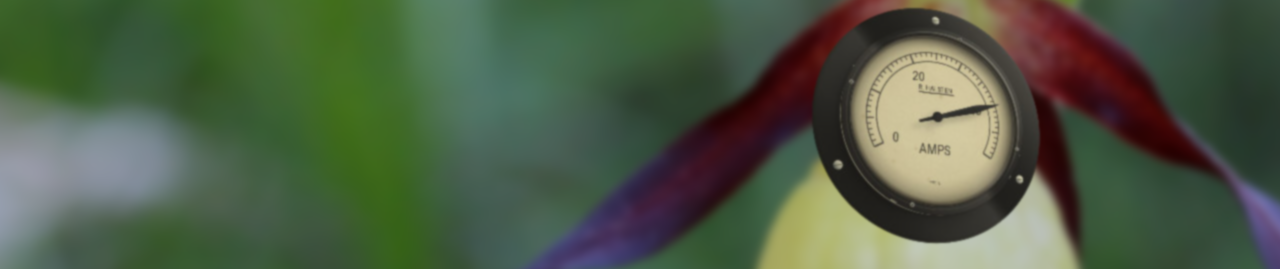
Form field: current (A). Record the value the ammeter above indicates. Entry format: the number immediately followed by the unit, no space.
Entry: 40A
